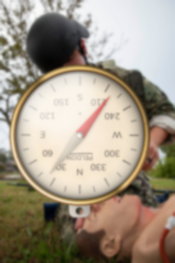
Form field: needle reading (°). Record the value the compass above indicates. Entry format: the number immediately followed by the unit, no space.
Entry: 217.5°
